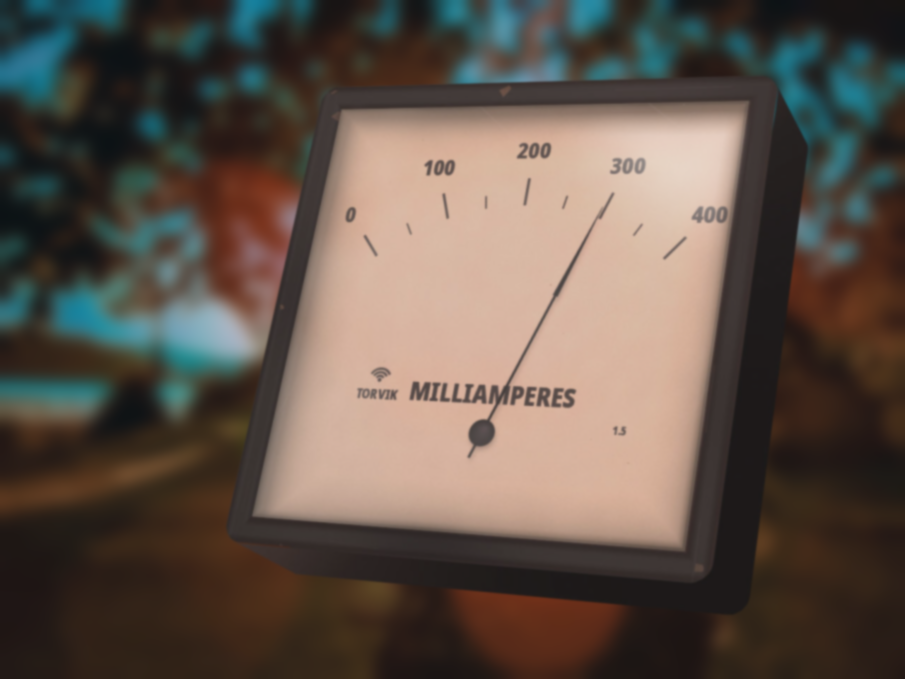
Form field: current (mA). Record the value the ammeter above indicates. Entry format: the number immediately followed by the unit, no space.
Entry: 300mA
